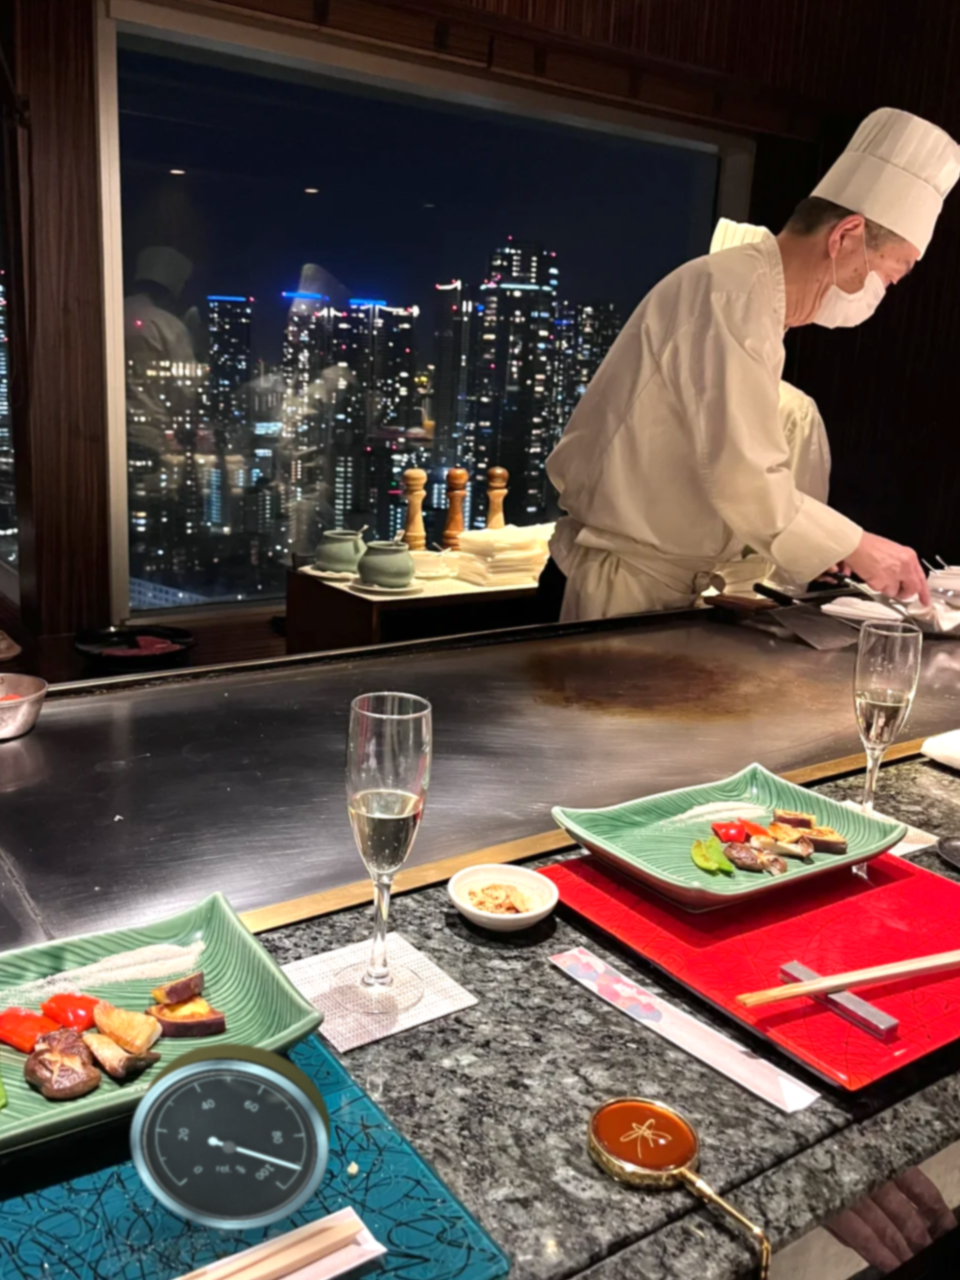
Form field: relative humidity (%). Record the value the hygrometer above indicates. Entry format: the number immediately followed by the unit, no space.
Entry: 90%
